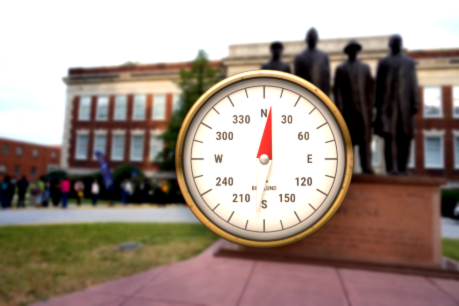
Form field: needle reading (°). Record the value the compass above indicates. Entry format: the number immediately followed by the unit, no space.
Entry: 7.5°
